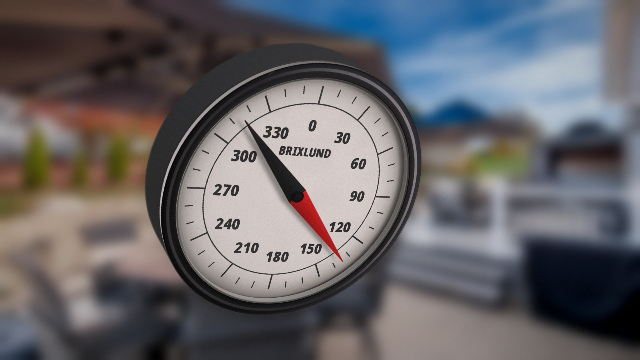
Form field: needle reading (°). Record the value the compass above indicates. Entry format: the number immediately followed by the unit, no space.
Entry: 135°
